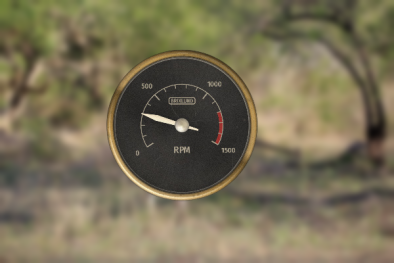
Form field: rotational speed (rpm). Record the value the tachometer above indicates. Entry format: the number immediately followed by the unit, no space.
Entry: 300rpm
